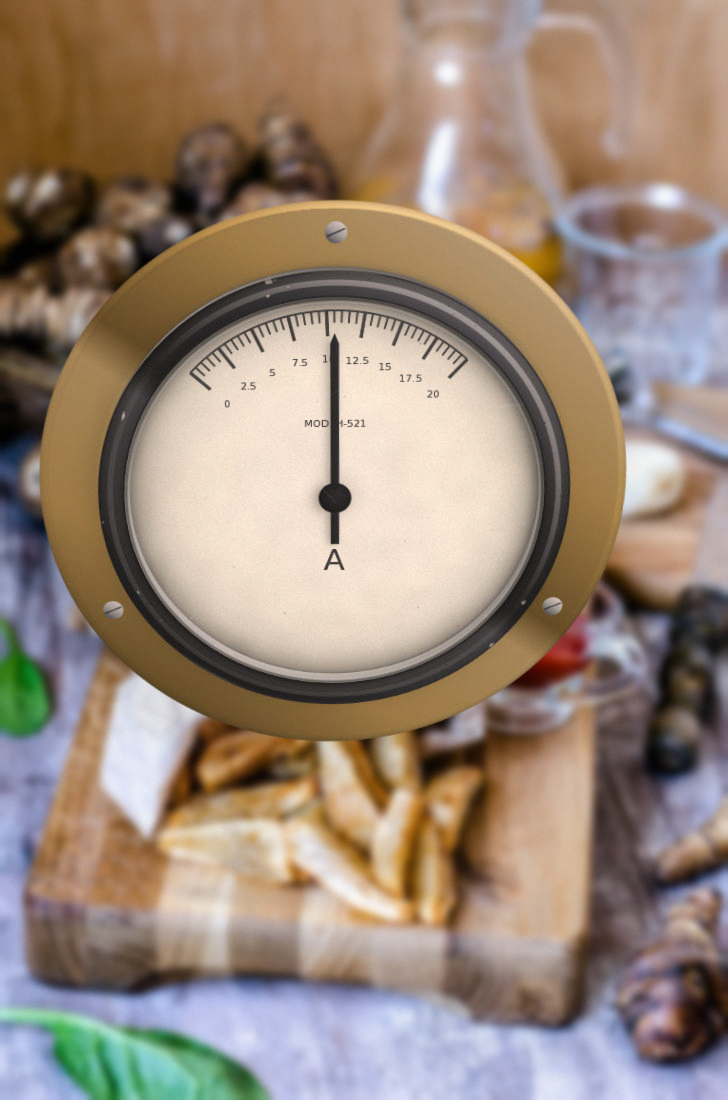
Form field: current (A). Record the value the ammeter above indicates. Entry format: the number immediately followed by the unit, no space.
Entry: 10.5A
